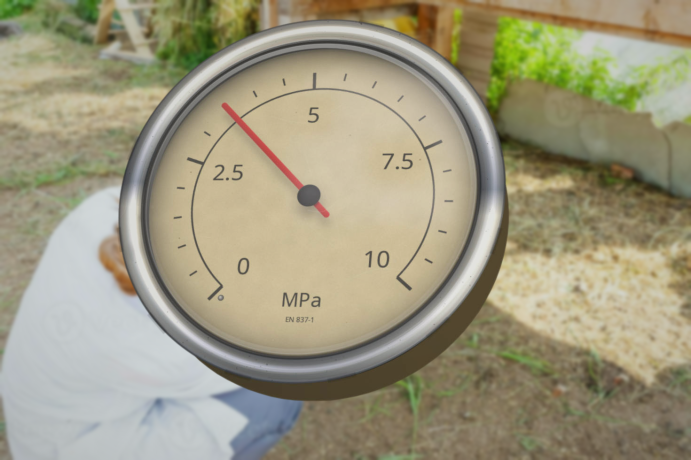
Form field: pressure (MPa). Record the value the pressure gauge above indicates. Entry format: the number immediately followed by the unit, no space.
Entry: 3.5MPa
